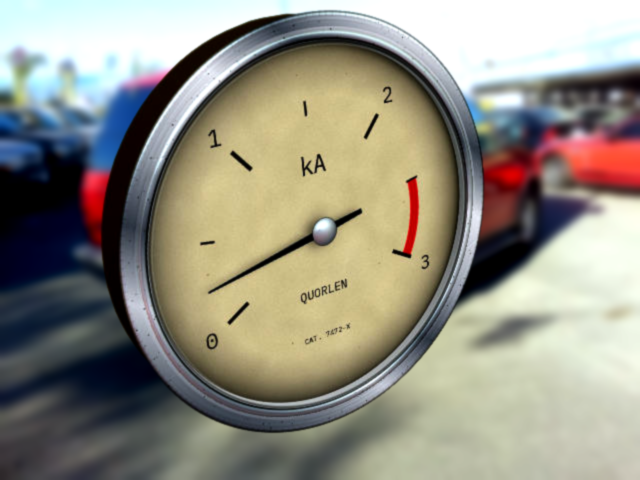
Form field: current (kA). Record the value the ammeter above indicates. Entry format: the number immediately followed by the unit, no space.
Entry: 0.25kA
